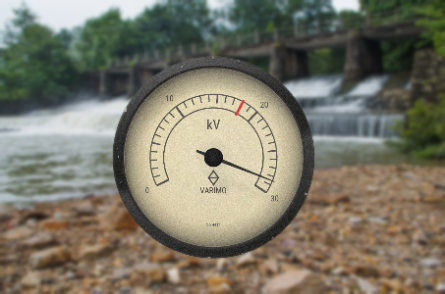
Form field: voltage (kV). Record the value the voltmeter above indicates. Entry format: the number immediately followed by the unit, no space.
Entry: 28.5kV
